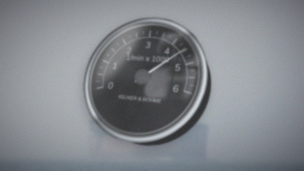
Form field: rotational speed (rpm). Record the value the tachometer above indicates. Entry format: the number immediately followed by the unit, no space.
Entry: 4500rpm
